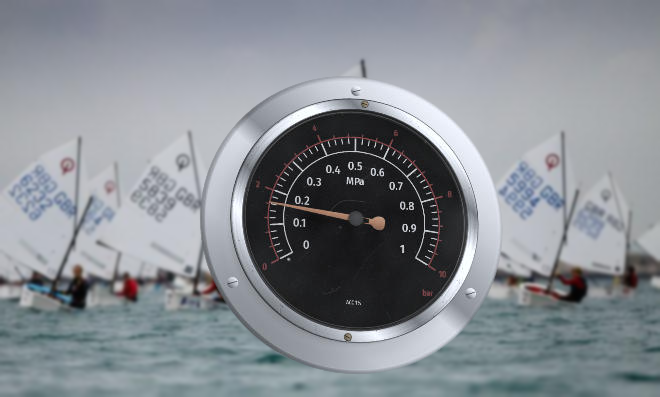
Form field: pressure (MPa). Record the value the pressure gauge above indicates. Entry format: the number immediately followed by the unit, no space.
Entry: 0.16MPa
